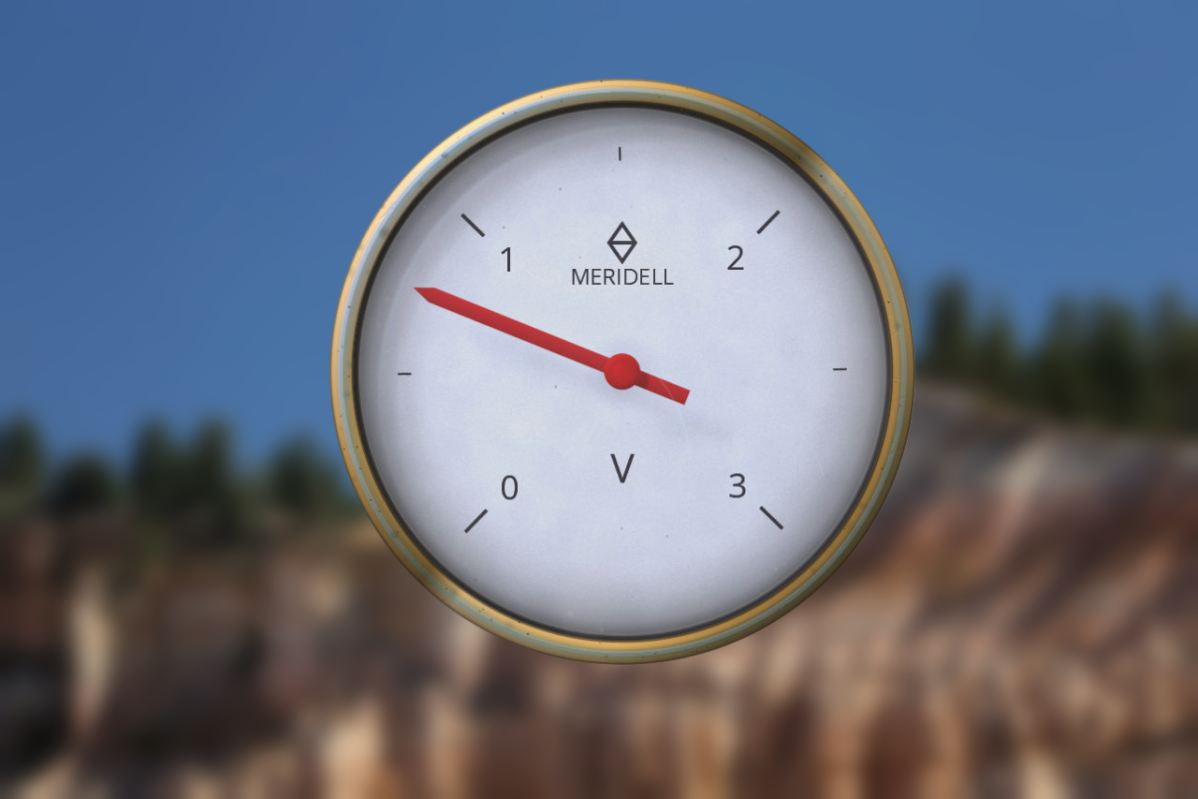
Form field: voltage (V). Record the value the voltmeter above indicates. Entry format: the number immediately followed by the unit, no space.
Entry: 0.75V
